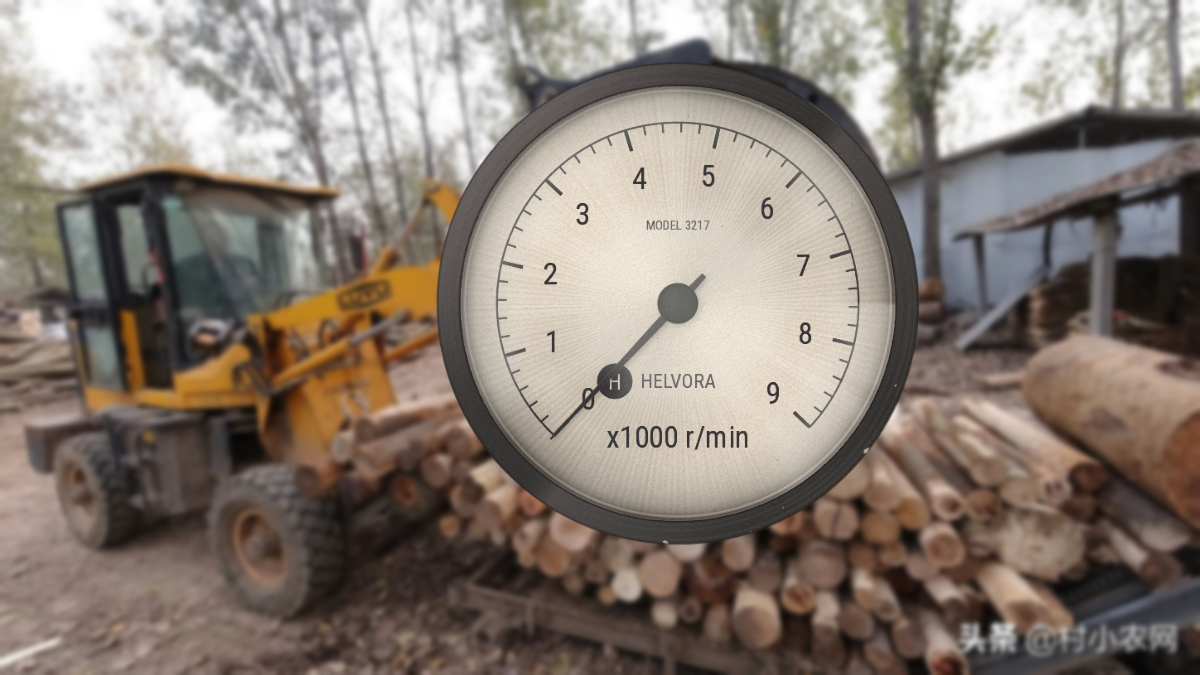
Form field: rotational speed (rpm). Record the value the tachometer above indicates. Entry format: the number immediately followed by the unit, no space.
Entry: 0rpm
